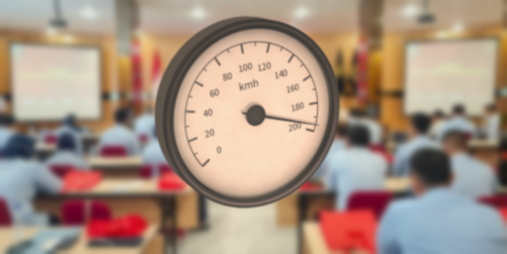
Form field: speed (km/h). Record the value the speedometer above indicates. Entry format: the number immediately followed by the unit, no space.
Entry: 195km/h
